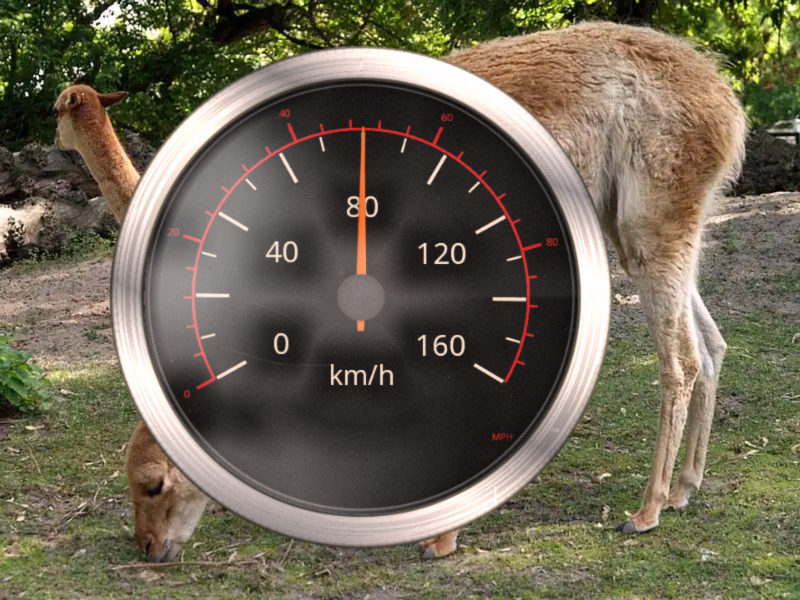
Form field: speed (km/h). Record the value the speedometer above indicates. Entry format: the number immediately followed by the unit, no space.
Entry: 80km/h
